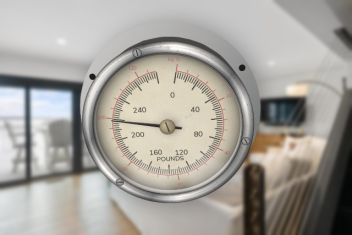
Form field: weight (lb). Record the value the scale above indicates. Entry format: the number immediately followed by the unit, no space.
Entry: 220lb
